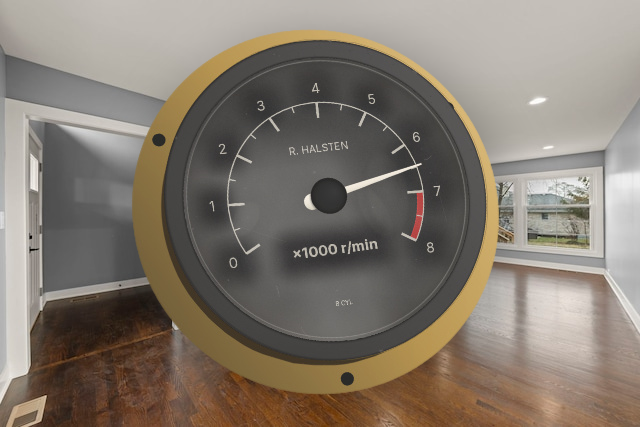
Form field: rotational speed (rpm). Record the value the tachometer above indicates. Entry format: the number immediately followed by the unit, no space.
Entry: 6500rpm
